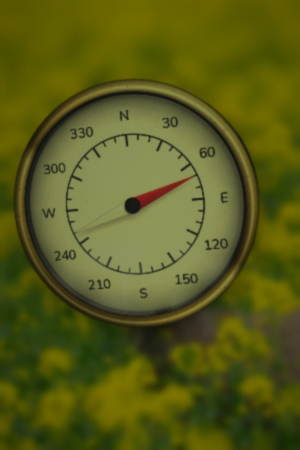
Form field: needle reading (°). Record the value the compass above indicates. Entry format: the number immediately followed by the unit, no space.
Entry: 70°
